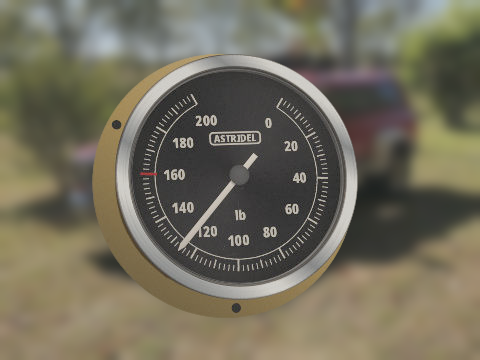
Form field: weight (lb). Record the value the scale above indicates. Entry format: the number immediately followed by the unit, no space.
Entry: 126lb
